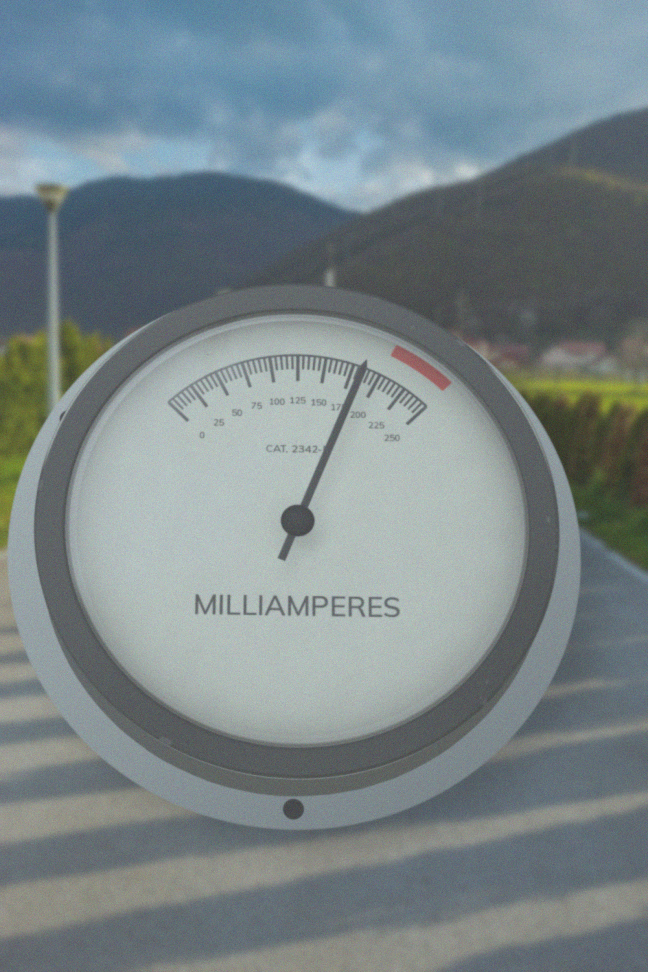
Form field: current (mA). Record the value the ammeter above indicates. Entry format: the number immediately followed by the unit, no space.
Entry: 185mA
